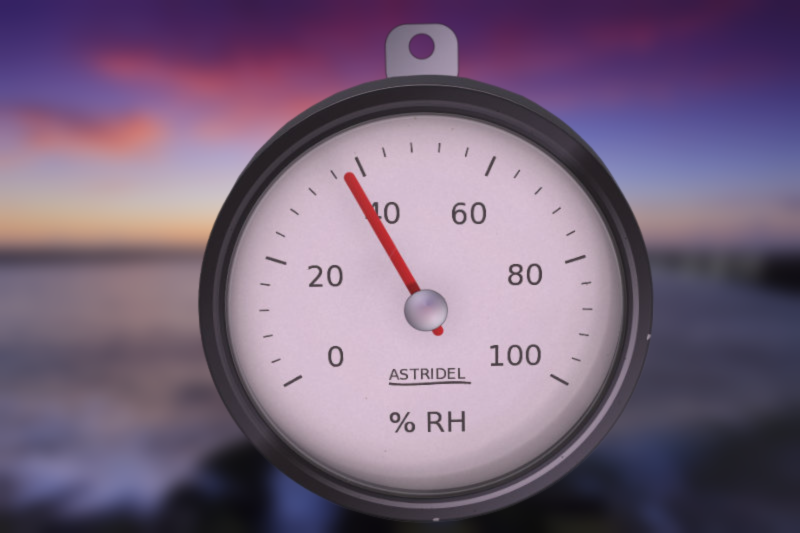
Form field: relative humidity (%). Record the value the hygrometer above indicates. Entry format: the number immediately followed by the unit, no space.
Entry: 38%
